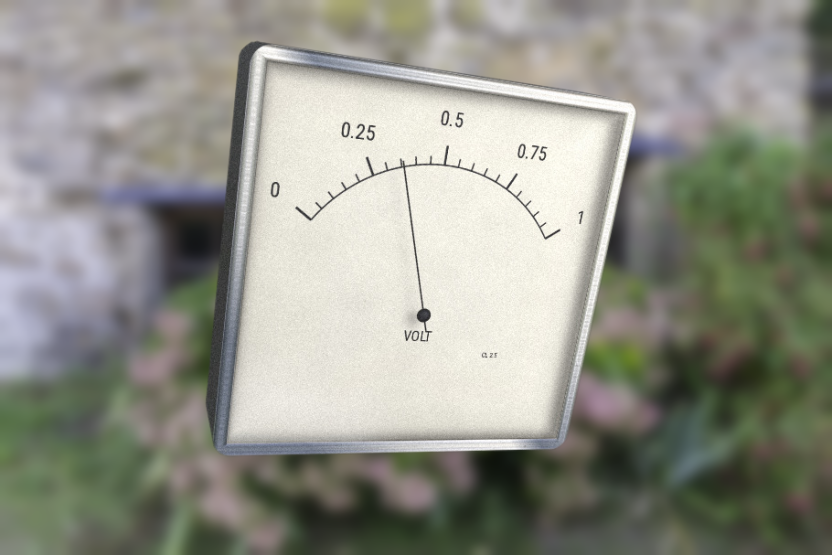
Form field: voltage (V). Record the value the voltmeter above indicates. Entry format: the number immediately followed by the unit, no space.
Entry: 0.35V
